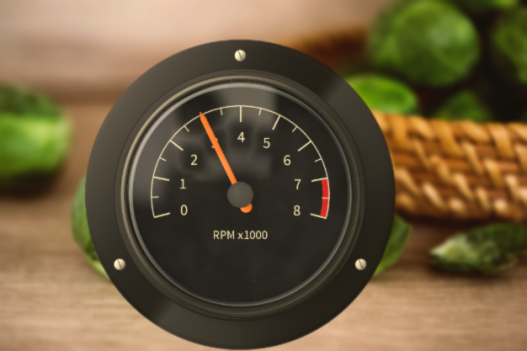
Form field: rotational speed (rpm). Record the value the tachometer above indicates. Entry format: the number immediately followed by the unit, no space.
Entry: 3000rpm
